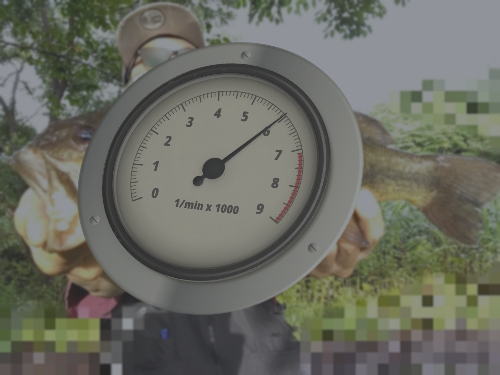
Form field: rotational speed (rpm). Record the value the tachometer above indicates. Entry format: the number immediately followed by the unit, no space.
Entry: 6000rpm
